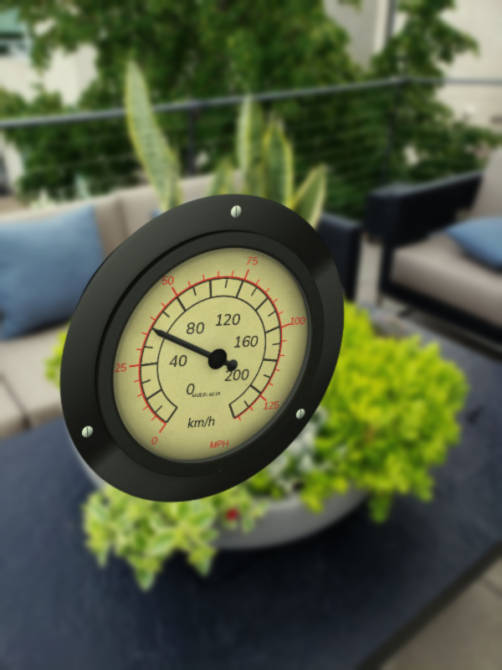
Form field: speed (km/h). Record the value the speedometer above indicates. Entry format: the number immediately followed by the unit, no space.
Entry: 60km/h
